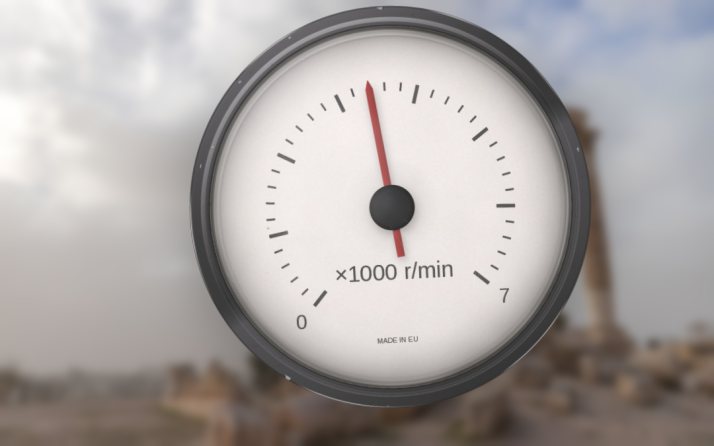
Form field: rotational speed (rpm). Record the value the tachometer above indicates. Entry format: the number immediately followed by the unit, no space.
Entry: 3400rpm
